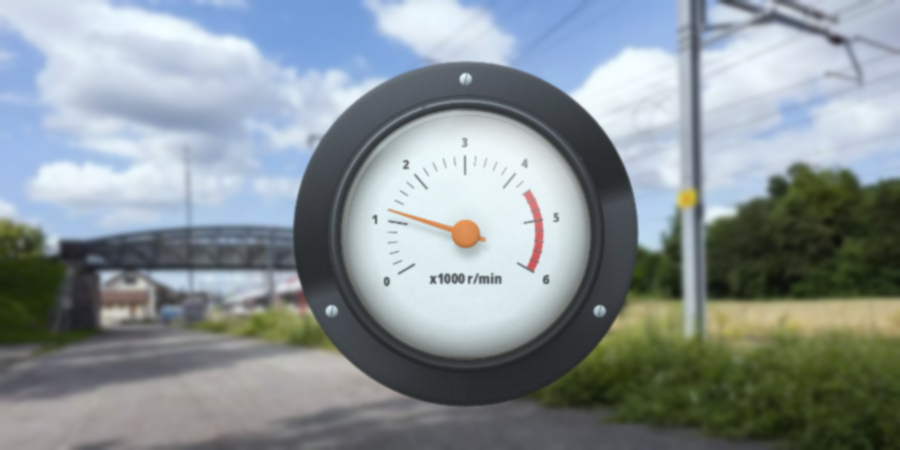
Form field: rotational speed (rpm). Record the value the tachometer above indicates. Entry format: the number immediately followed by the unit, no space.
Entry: 1200rpm
